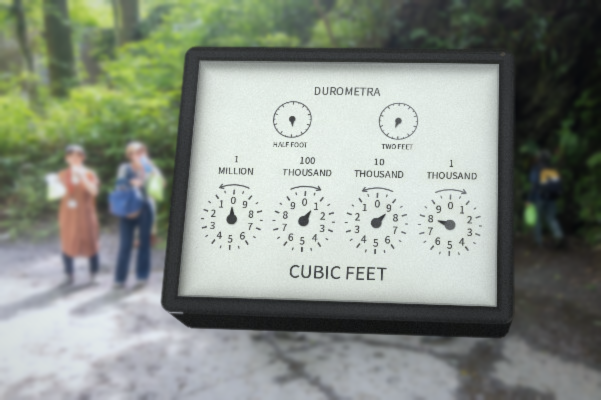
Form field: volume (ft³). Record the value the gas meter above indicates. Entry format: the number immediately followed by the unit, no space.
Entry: 8800ft³
